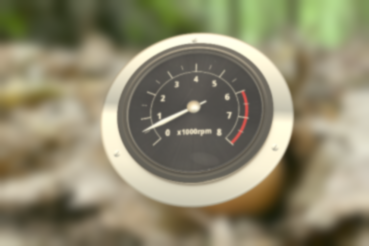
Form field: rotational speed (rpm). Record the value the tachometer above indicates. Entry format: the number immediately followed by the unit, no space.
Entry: 500rpm
